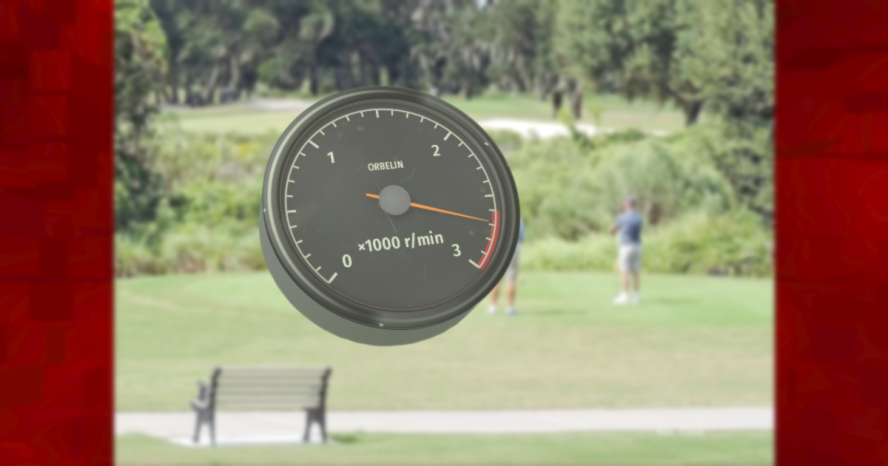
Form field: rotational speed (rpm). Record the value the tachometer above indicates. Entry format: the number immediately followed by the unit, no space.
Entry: 2700rpm
